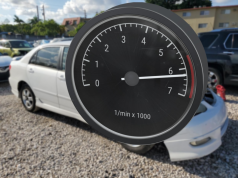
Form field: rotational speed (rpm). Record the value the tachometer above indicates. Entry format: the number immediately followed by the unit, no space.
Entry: 6200rpm
